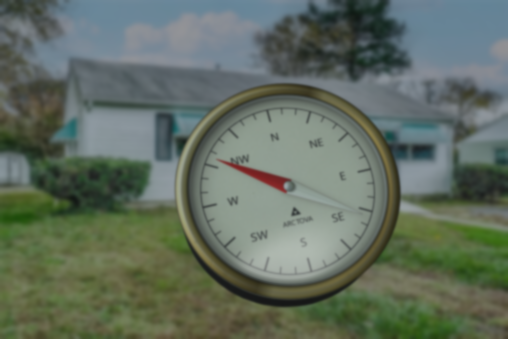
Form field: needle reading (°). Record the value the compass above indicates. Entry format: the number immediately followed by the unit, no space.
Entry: 305°
